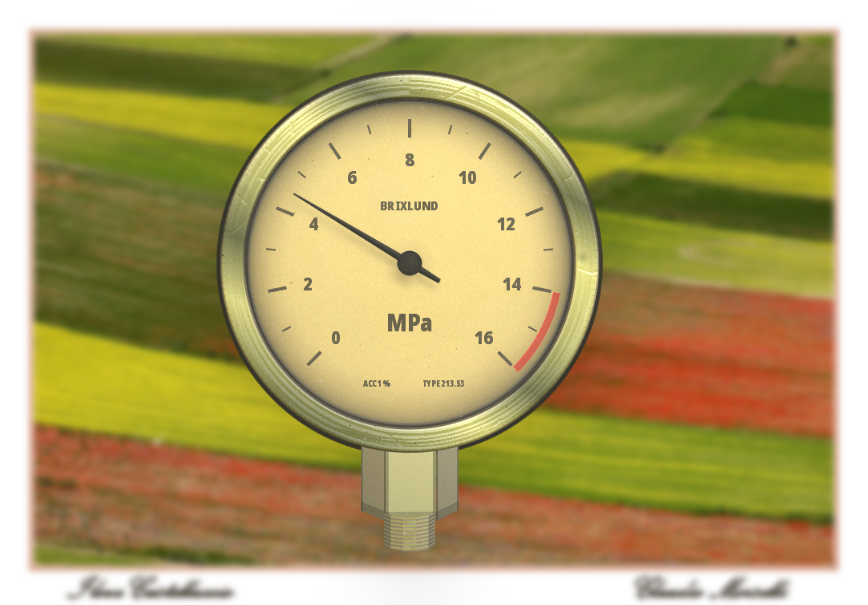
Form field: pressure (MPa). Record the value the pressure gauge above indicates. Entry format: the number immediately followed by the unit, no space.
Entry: 4.5MPa
